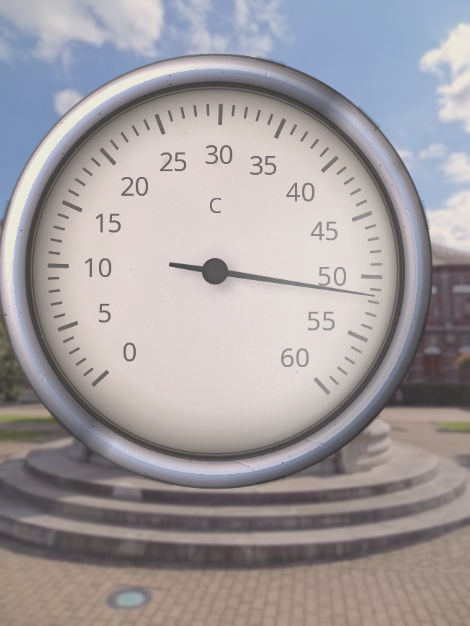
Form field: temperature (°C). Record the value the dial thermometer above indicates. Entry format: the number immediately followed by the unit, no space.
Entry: 51.5°C
